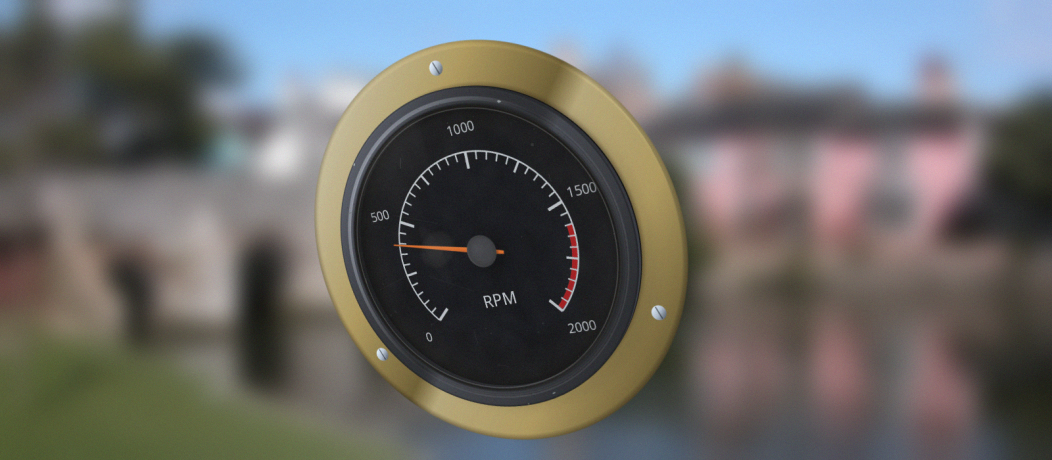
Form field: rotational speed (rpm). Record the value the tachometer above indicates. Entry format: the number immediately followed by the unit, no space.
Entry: 400rpm
